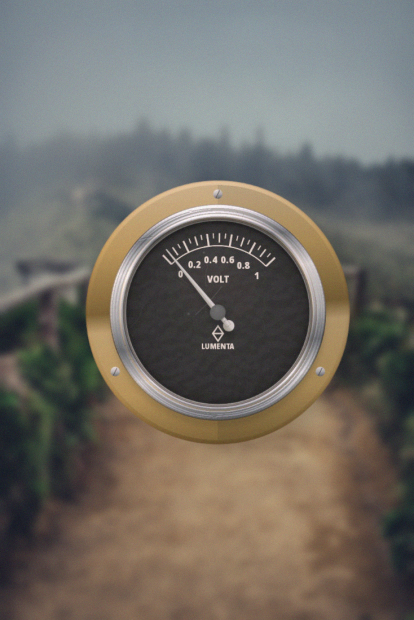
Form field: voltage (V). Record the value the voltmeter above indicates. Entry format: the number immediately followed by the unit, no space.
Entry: 0.05V
